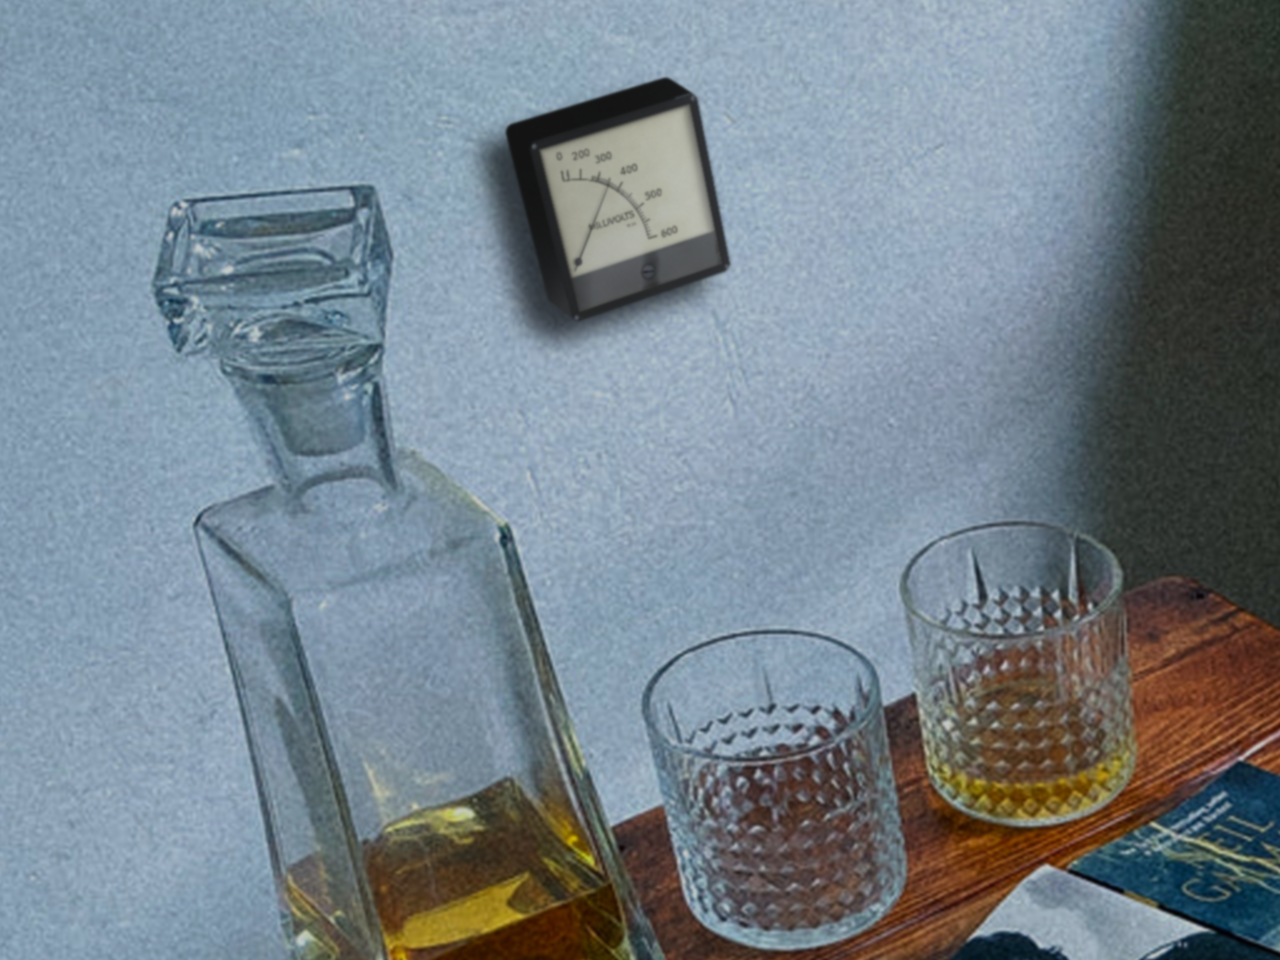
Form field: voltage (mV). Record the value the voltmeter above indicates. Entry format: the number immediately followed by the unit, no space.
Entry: 350mV
